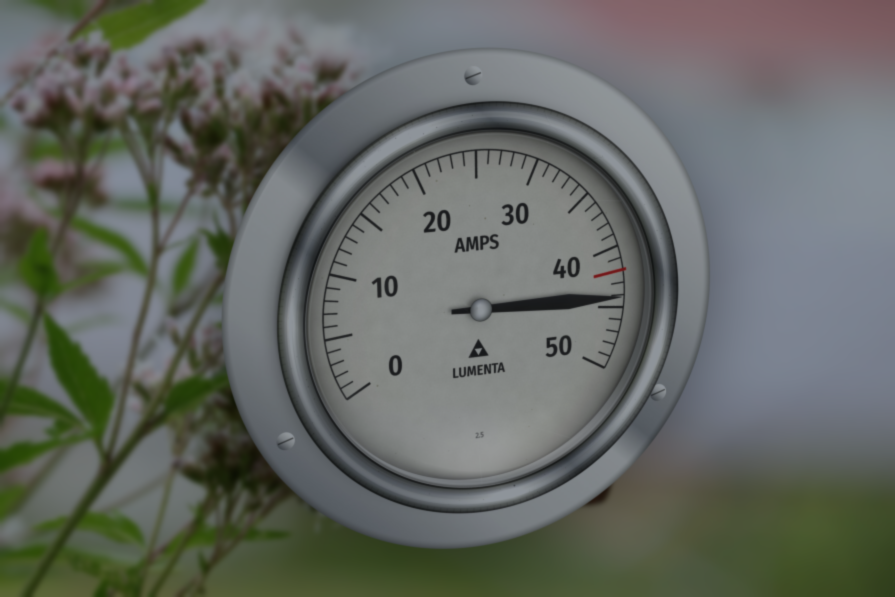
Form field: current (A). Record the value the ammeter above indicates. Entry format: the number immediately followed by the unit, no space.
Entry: 44A
